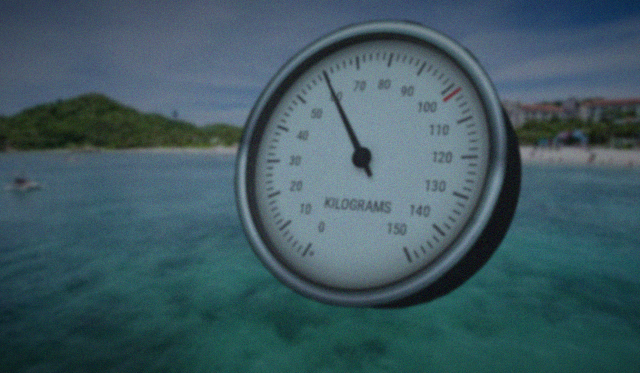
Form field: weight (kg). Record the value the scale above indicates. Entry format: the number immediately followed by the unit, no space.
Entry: 60kg
